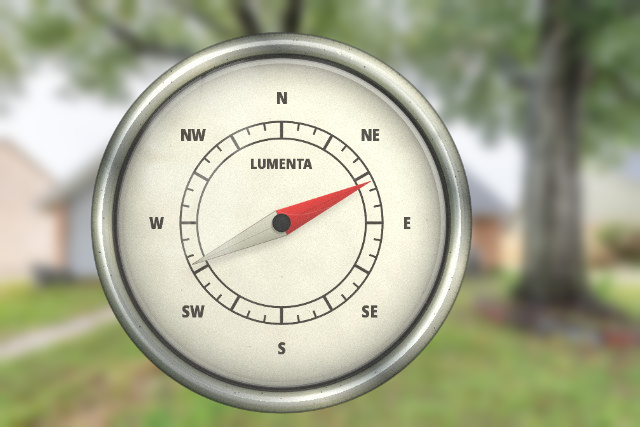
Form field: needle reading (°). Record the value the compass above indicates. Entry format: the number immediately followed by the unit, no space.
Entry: 65°
